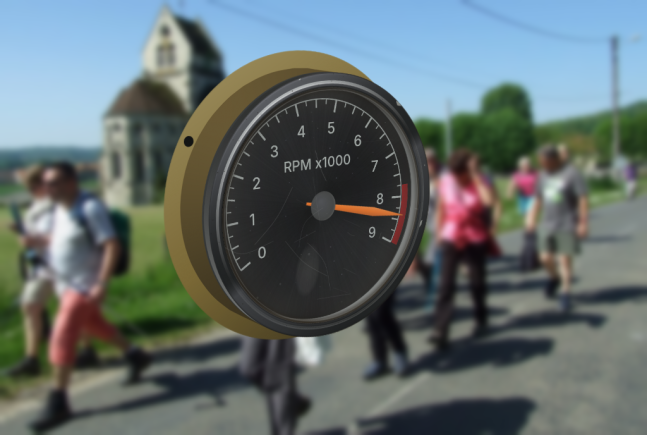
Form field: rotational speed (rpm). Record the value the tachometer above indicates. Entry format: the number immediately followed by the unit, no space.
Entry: 8375rpm
